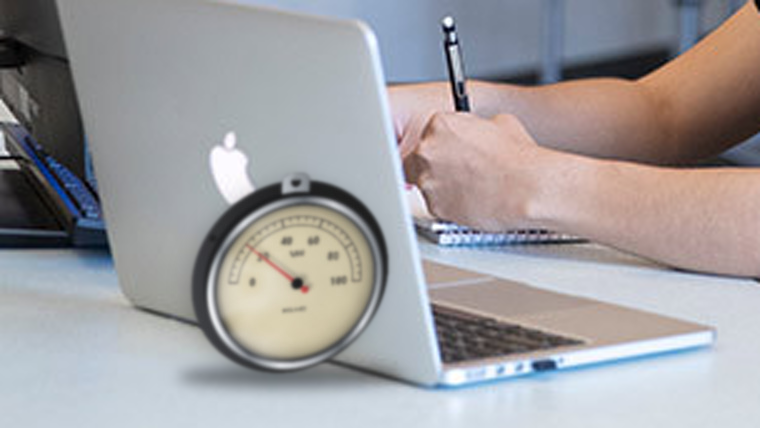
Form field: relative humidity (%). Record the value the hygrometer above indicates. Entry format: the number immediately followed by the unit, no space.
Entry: 20%
